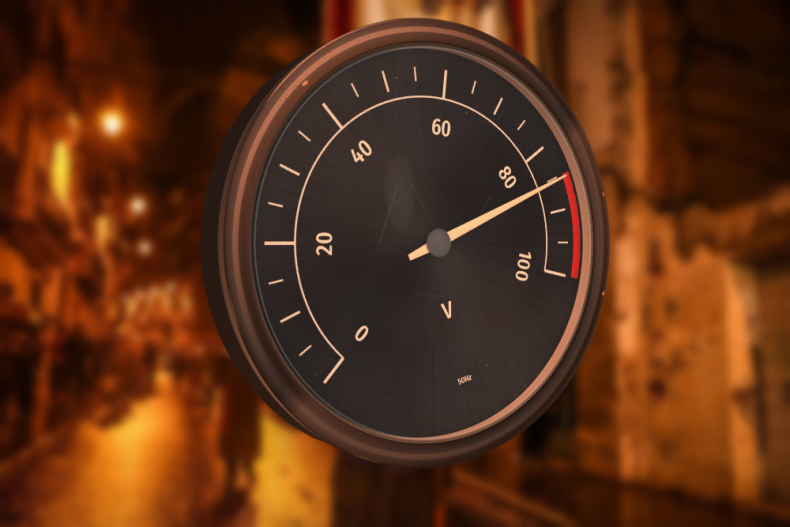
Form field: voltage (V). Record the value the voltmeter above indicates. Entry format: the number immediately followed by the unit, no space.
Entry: 85V
